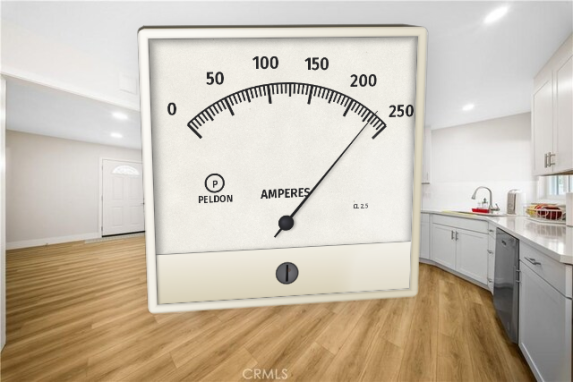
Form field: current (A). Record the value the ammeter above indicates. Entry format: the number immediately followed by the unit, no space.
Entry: 230A
